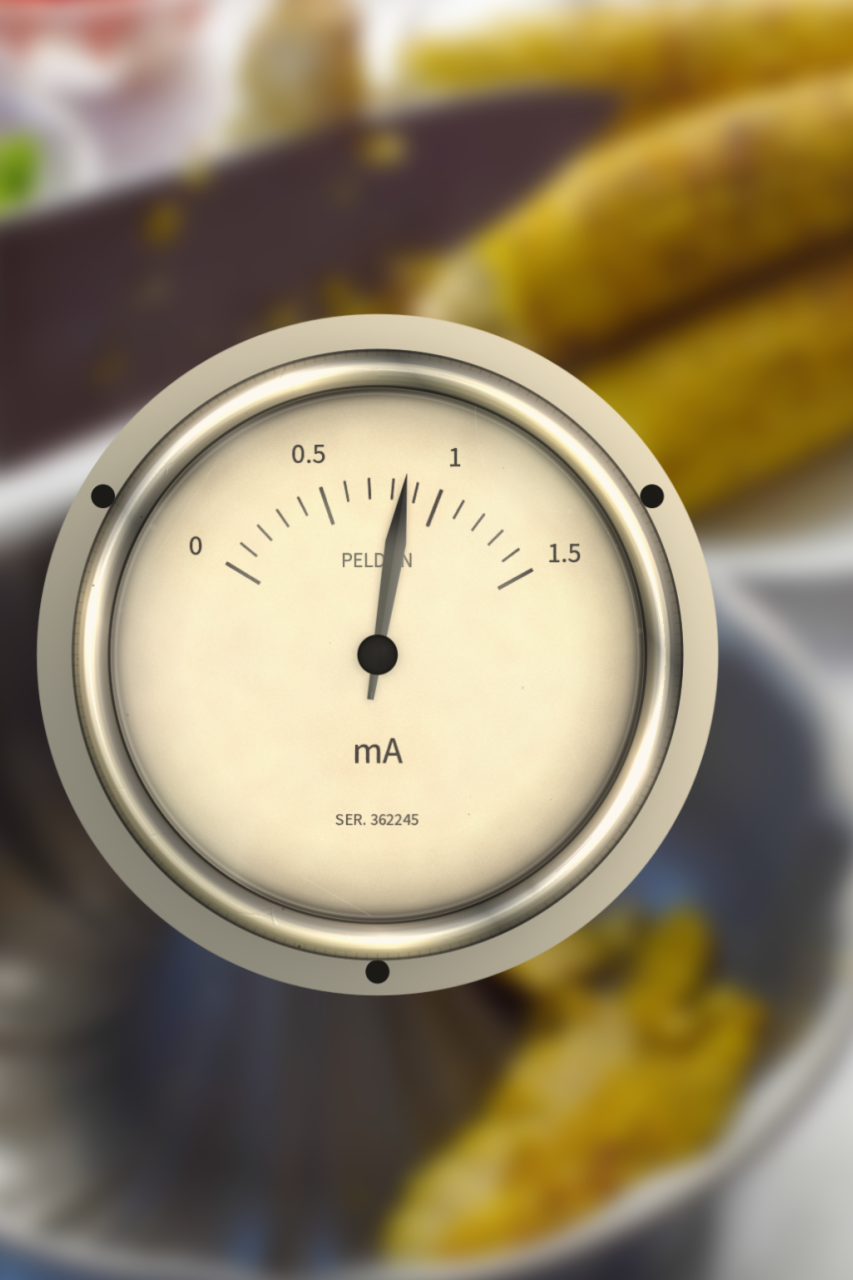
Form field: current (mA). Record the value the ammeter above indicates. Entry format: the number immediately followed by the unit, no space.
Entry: 0.85mA
